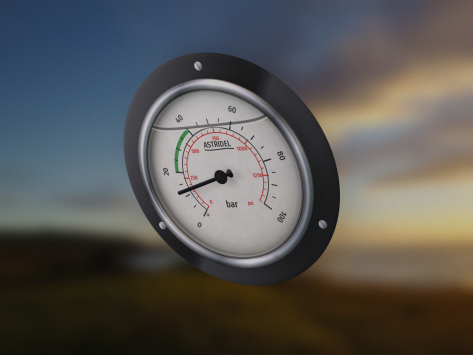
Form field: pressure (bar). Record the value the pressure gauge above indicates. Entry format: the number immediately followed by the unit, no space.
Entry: 12.5bar
